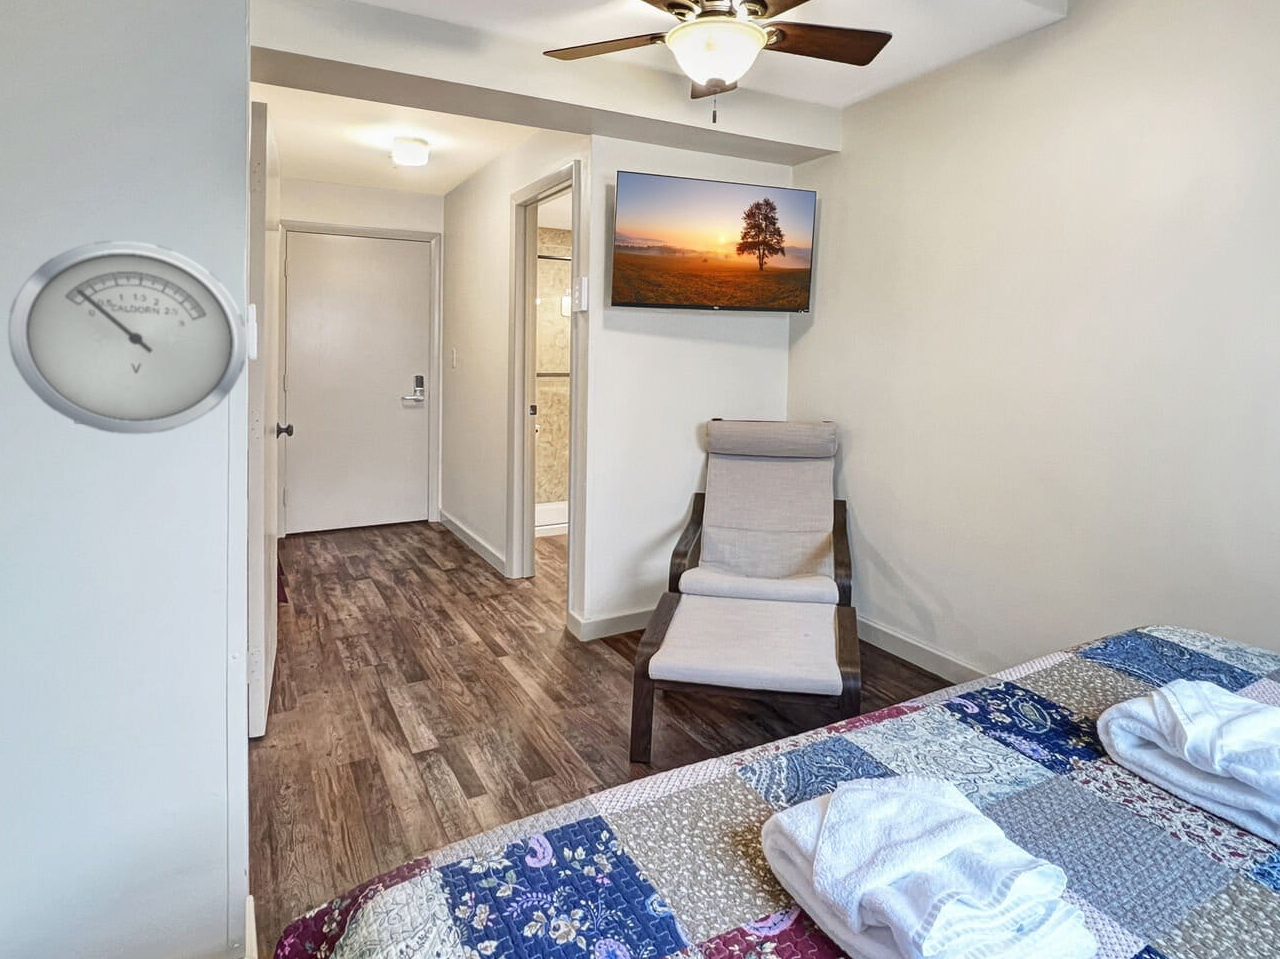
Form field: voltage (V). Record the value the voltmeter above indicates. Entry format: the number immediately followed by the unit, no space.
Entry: 0.25V
